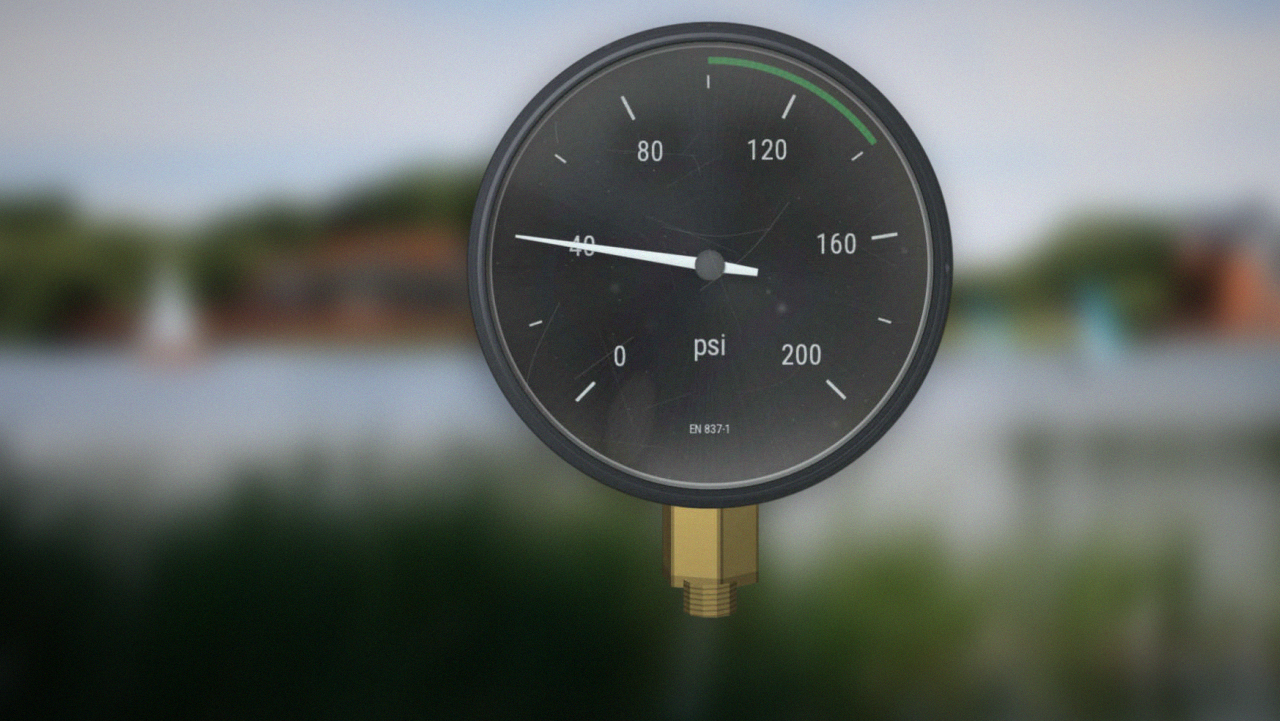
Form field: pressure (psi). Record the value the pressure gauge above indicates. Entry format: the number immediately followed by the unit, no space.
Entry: 40psi
